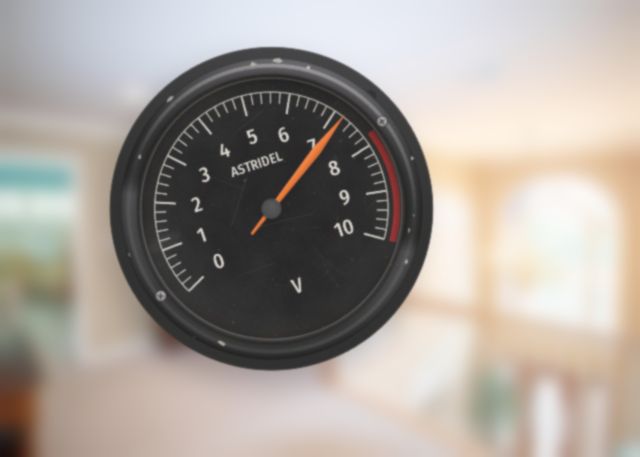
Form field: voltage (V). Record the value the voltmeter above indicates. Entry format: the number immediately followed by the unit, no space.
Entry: 7.2V
